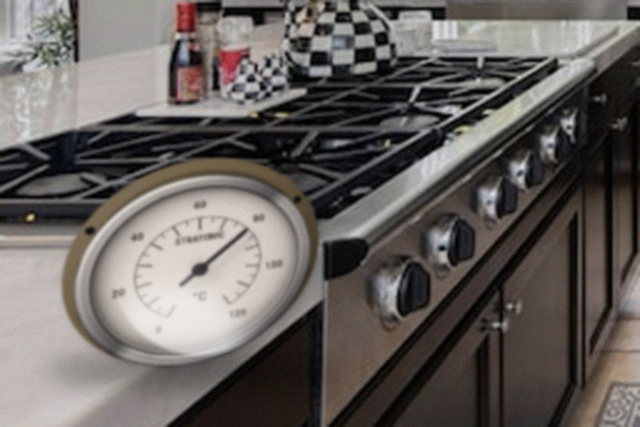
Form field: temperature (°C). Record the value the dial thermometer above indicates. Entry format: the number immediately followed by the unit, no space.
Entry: 80°C
